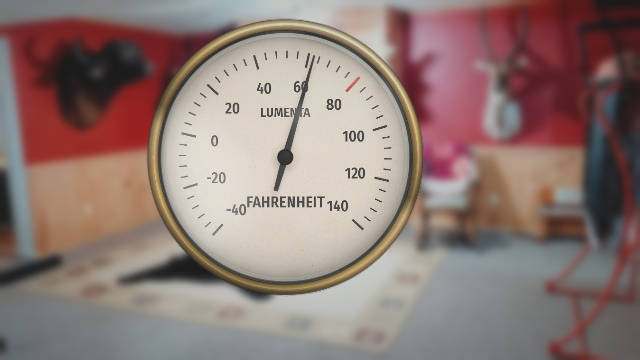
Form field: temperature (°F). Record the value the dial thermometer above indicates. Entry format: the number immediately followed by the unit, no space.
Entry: 62°F
